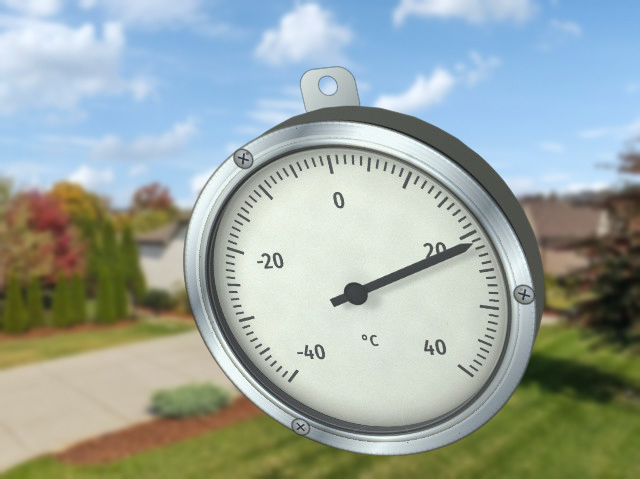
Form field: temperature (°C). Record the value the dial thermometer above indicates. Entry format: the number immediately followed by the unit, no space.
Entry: 21°C
